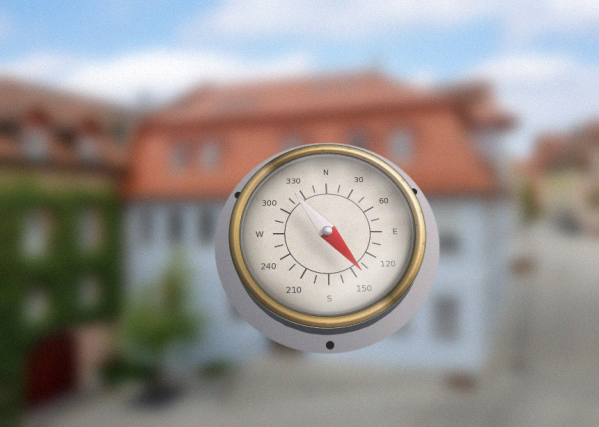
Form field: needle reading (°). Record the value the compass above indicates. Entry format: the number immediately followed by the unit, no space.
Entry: 142.5°
